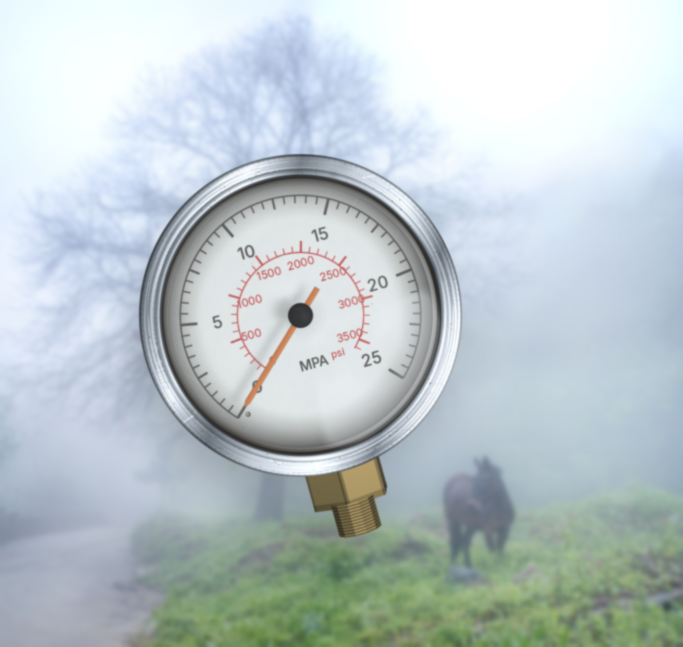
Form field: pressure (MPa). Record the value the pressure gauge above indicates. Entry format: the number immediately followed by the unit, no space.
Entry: 0MPa
